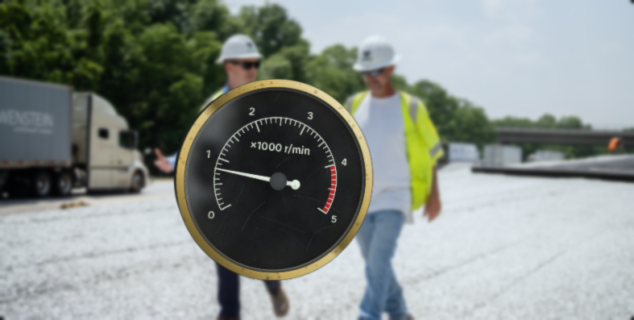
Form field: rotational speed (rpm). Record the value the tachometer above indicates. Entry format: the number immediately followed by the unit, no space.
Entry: 800rpm
